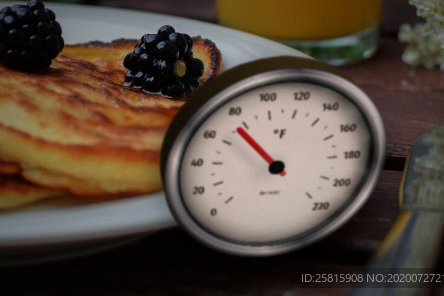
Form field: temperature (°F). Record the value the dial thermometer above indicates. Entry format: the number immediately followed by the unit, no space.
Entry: 75°F
